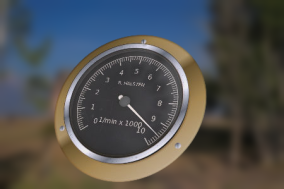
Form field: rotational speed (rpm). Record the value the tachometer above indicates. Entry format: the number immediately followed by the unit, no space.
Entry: 9500rpm
